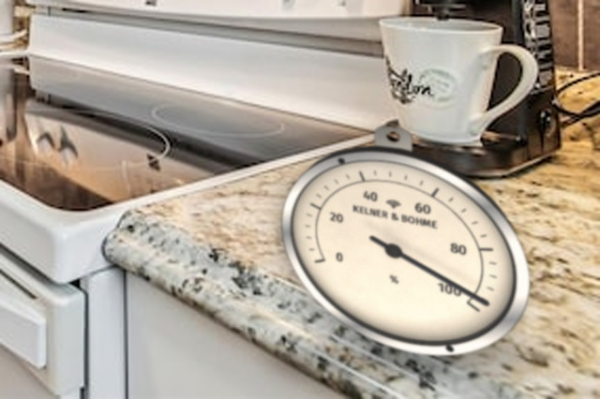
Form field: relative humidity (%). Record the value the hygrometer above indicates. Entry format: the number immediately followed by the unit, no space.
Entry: 96%
